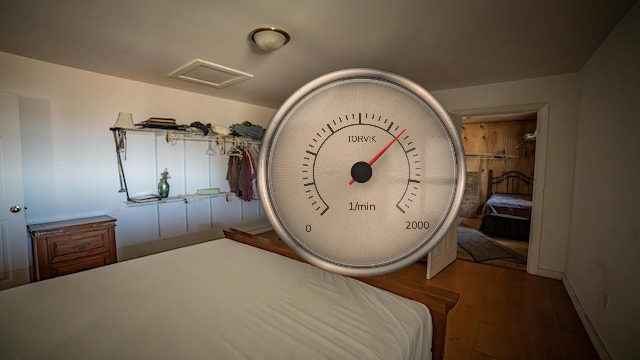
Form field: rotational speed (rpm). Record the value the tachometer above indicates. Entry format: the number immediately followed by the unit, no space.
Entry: 1350rpm
